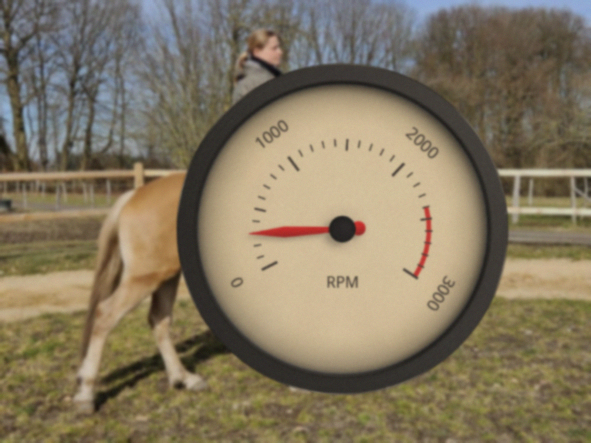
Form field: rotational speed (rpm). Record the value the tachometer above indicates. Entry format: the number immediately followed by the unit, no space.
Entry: 300rpm
